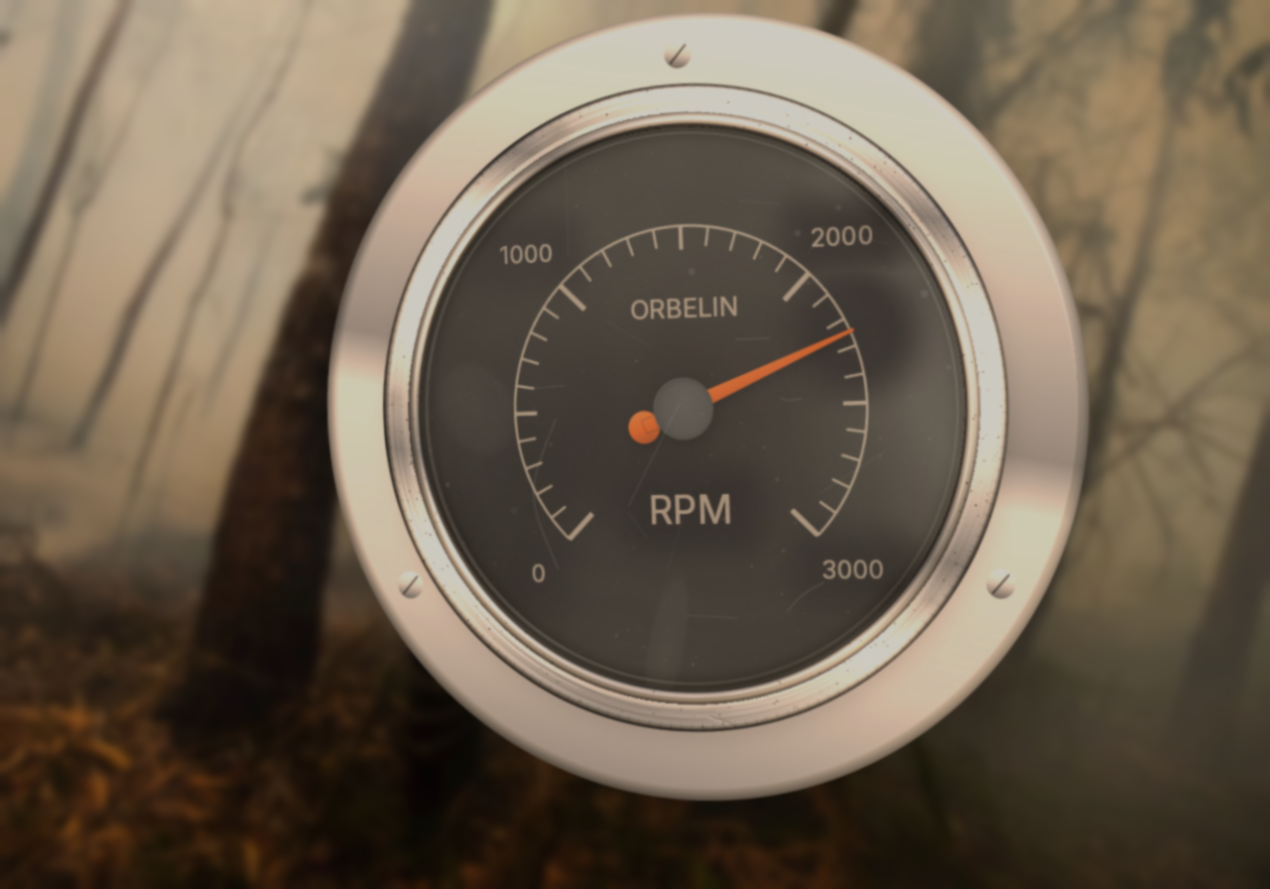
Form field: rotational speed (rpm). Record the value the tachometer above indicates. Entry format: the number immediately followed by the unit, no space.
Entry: 2250rpm
